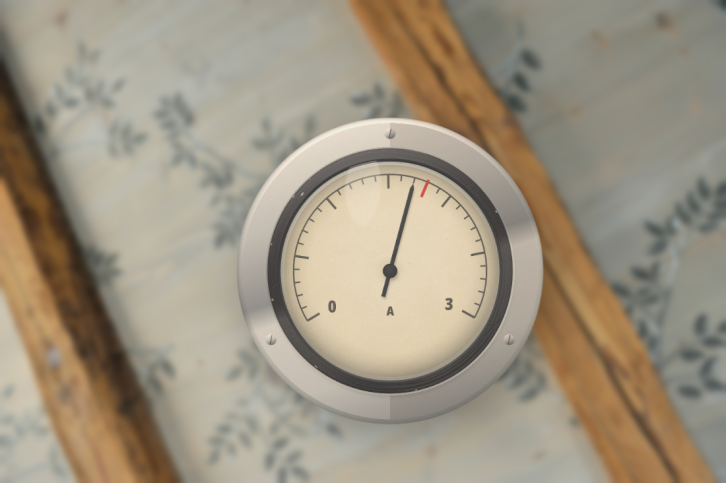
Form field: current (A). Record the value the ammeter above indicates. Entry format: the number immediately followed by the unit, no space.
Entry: 1.7A
